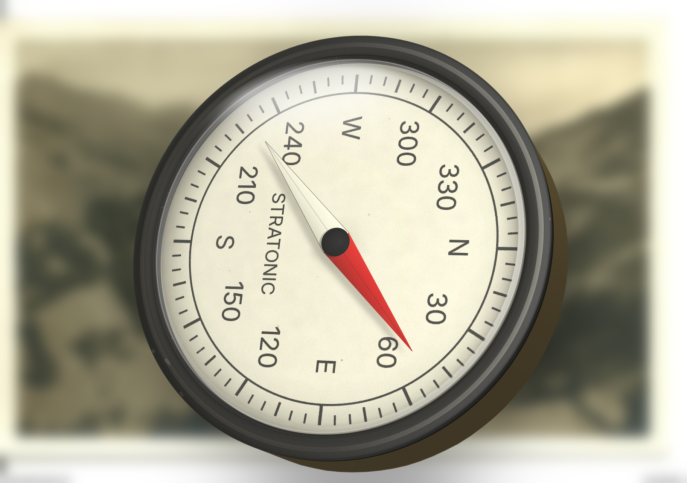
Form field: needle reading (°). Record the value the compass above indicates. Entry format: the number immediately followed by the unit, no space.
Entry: 50°
